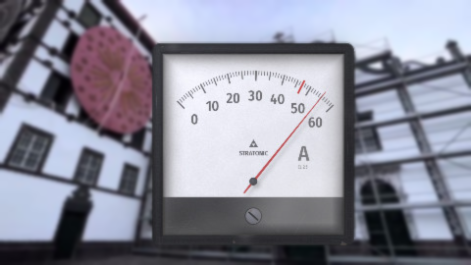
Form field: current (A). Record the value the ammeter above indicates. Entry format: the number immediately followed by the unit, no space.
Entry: 55A
